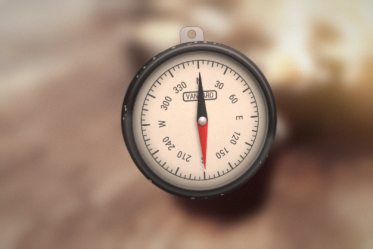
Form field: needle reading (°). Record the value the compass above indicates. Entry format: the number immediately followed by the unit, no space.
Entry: 180°
